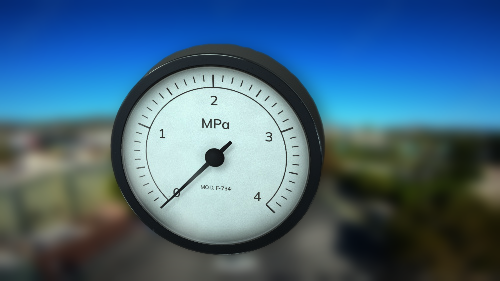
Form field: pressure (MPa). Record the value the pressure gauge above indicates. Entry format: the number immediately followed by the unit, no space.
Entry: 0MPa
